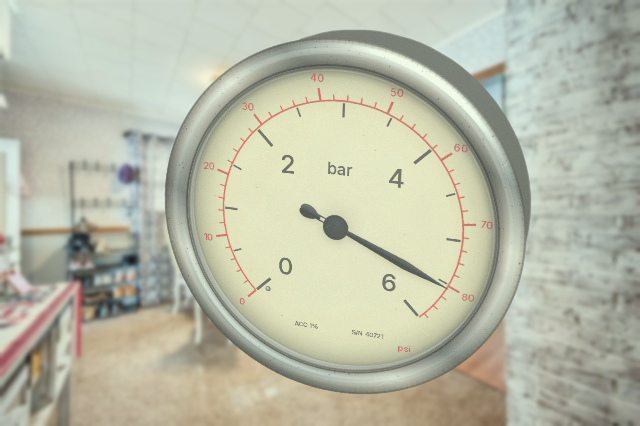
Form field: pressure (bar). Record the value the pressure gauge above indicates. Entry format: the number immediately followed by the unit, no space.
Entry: 5.5bar
